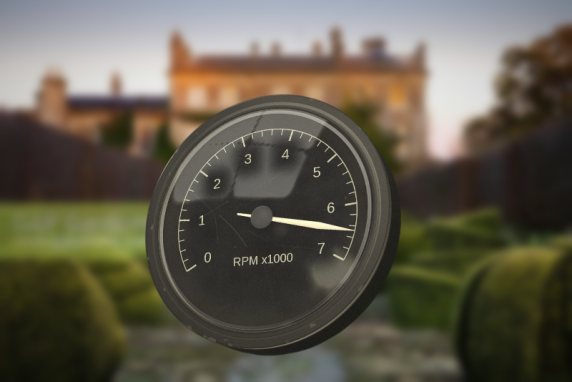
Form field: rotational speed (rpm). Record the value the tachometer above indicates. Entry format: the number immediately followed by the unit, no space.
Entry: 6500rpm
